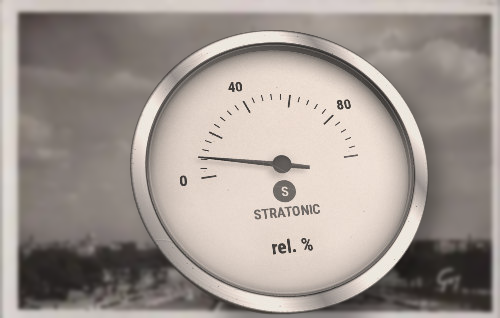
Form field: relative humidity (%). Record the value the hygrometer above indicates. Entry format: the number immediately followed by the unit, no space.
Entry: 8%
